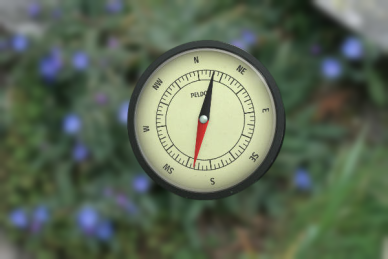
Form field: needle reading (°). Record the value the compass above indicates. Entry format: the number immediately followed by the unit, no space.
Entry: 200°
